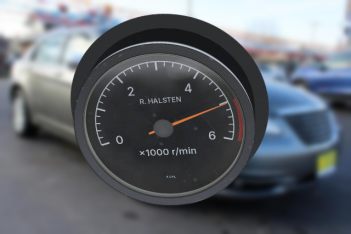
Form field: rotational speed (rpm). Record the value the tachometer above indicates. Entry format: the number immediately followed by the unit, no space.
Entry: 5000rpm
